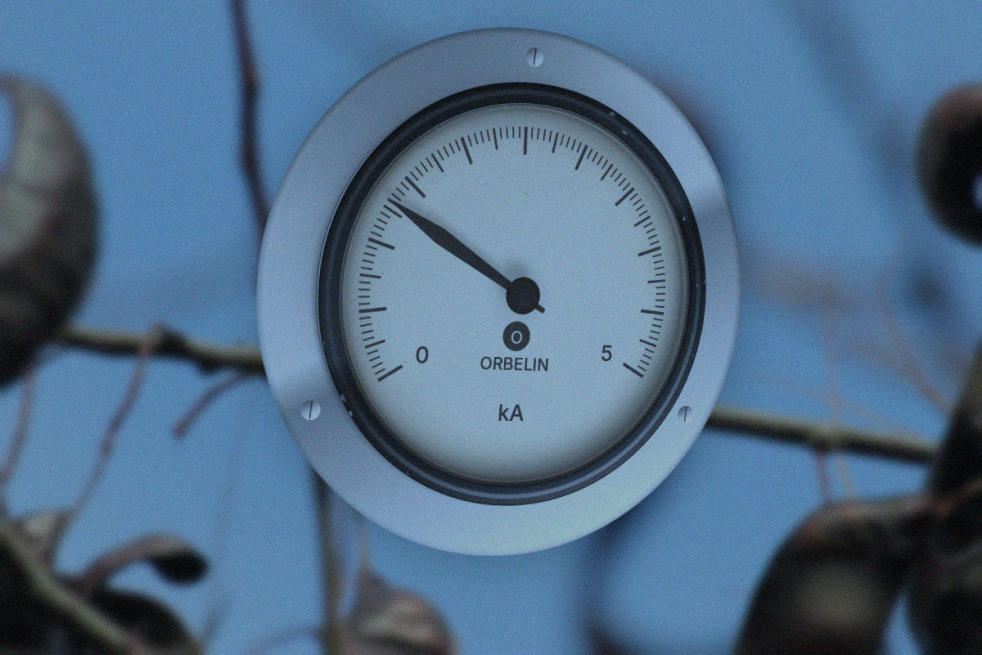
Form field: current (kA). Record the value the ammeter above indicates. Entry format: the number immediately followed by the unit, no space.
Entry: 1.3kA
